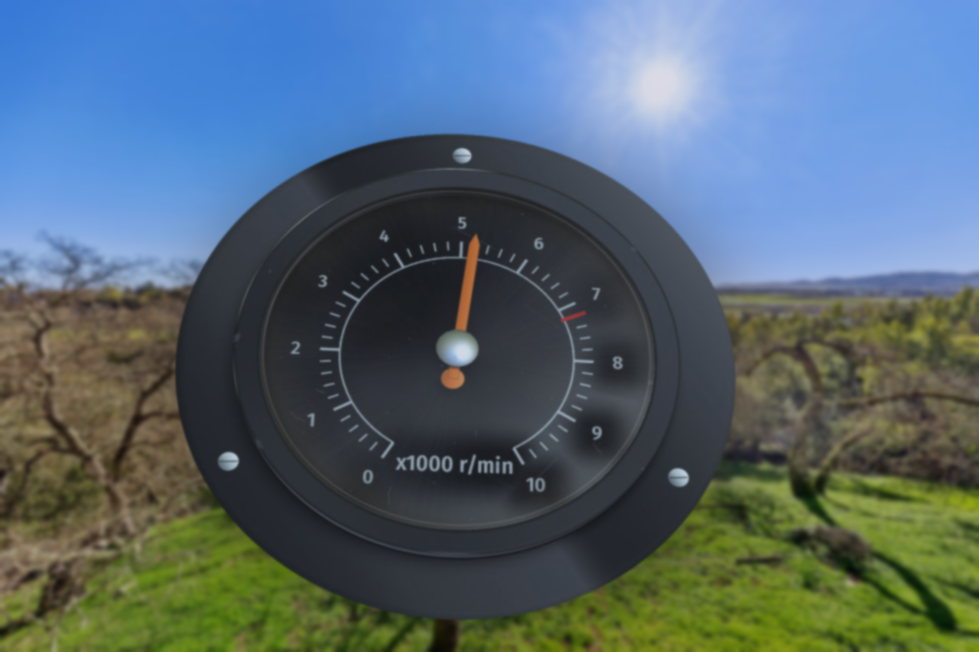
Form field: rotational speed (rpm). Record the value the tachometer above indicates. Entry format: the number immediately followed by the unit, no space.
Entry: 5200rpm
